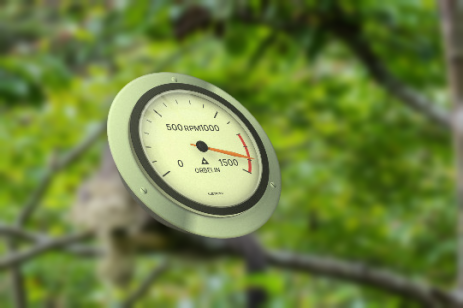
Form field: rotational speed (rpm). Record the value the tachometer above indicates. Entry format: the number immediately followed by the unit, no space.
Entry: 1400rpm
